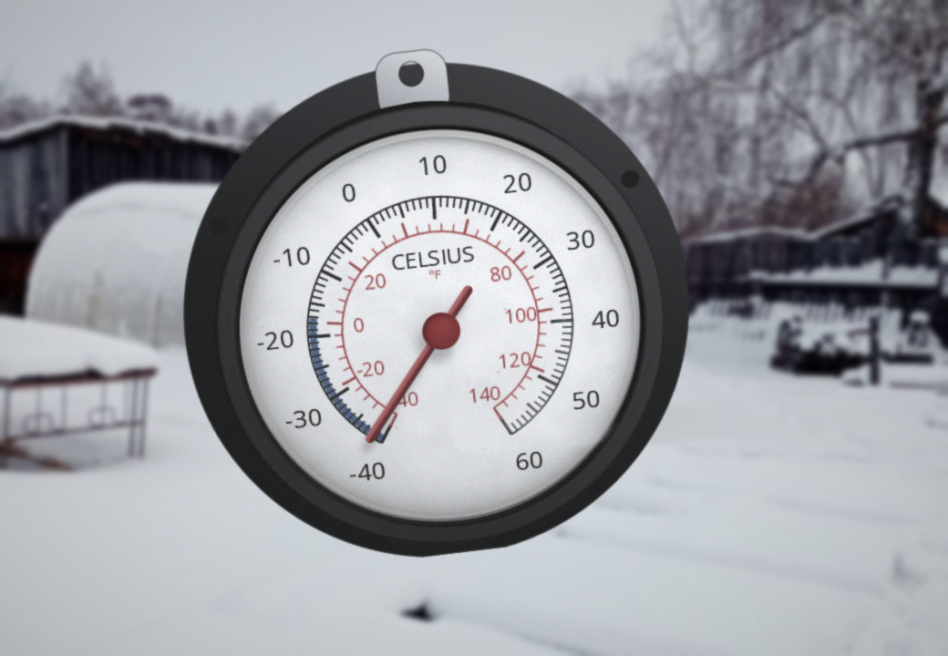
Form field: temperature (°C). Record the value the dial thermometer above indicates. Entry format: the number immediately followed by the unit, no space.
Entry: -38°C
